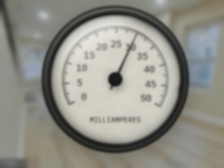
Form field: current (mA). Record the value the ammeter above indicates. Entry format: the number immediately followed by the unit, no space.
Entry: 30mA
